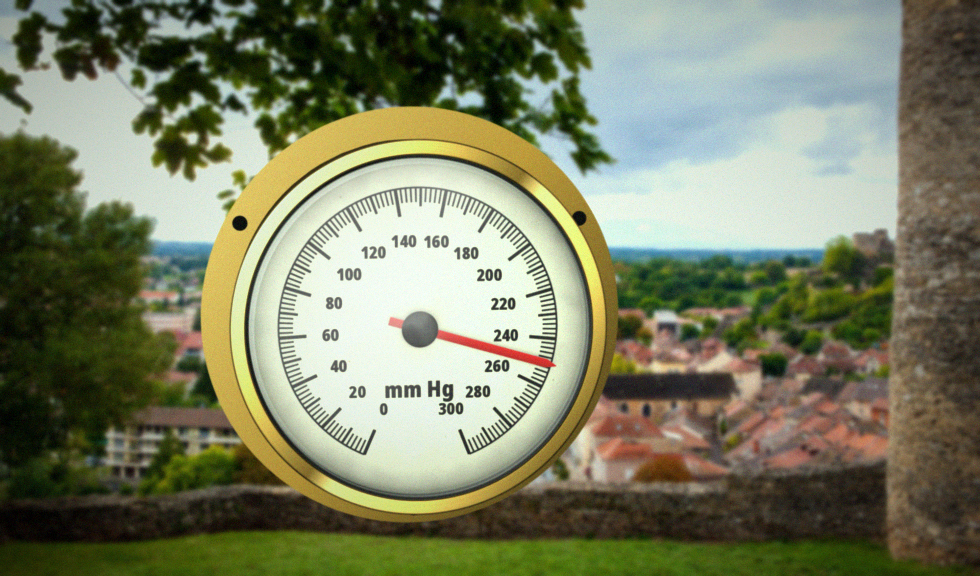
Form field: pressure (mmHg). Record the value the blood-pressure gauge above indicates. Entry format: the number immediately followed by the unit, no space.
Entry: 250mmHg
